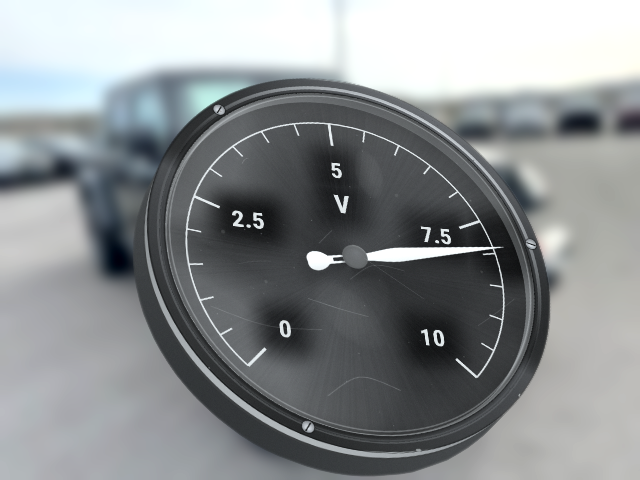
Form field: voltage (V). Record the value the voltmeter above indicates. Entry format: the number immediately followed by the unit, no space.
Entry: 8V
